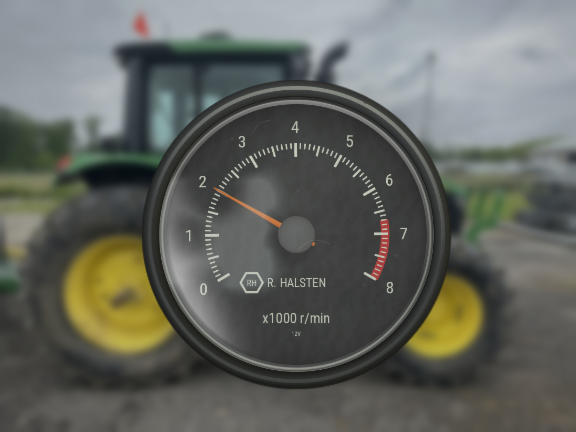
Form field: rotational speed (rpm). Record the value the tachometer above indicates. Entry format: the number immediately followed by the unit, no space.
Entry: 2000rpm
